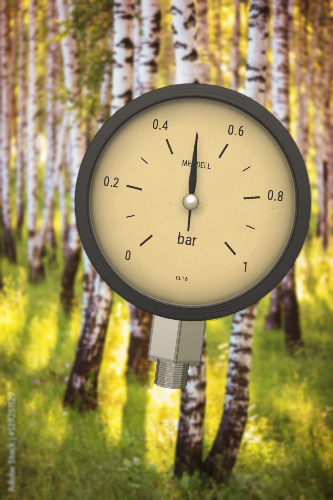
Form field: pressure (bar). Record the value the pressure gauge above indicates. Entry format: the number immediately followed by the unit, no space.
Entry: 0.5bar
